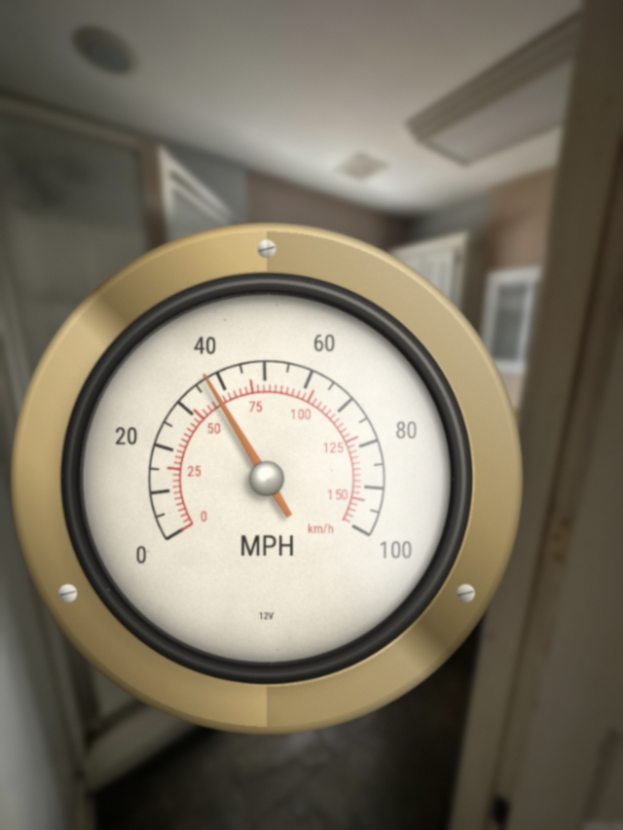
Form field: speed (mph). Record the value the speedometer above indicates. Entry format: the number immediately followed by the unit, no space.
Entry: 37.5mph
